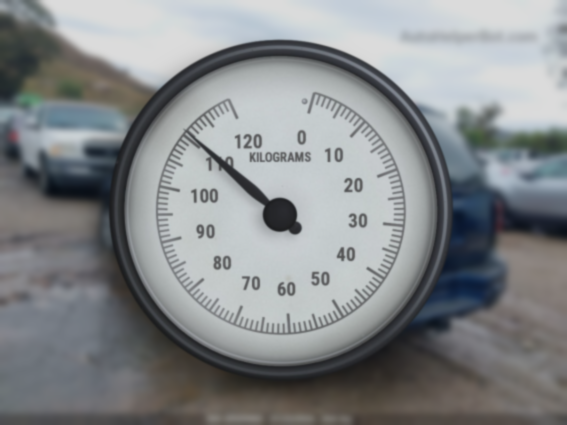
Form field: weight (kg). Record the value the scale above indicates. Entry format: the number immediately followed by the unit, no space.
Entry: 111kg
